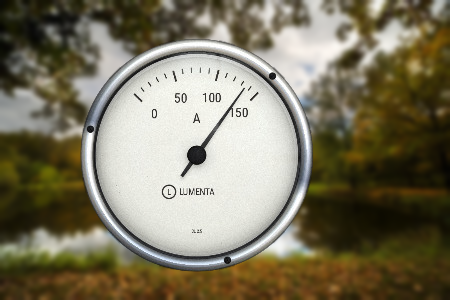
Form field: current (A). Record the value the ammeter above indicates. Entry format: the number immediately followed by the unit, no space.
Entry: 135A
